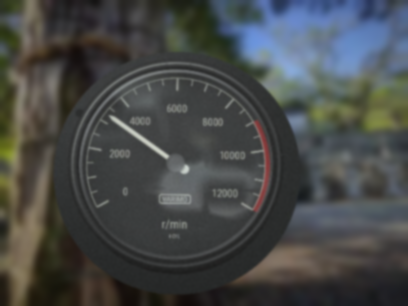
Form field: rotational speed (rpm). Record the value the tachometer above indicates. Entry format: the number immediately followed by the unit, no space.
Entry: 3250rpm
